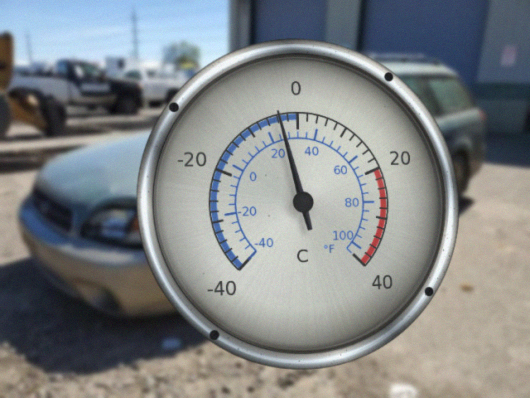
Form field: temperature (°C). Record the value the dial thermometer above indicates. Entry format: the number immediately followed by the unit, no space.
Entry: -4°C
